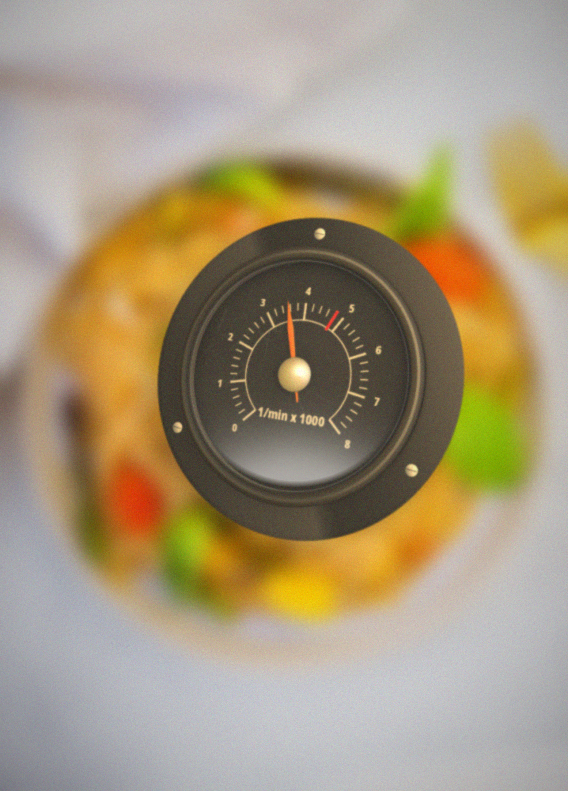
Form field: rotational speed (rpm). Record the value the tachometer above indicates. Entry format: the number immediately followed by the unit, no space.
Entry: 3600rpm
